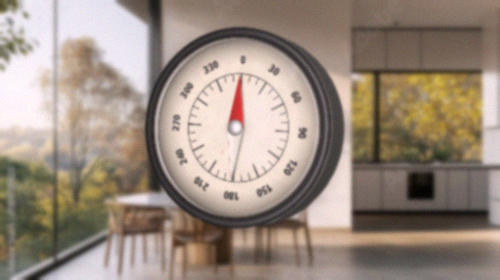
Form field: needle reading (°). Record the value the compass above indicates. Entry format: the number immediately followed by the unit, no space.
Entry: 0°
